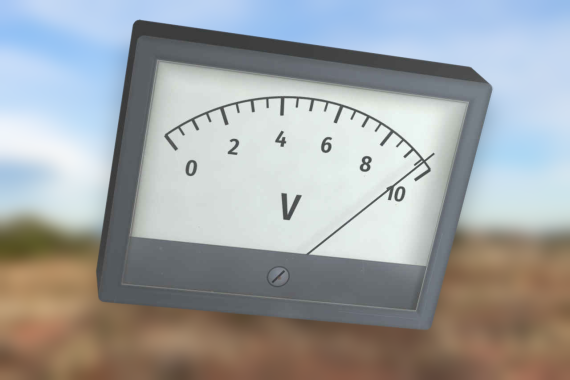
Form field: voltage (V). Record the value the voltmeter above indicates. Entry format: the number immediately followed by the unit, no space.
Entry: 9.5V
